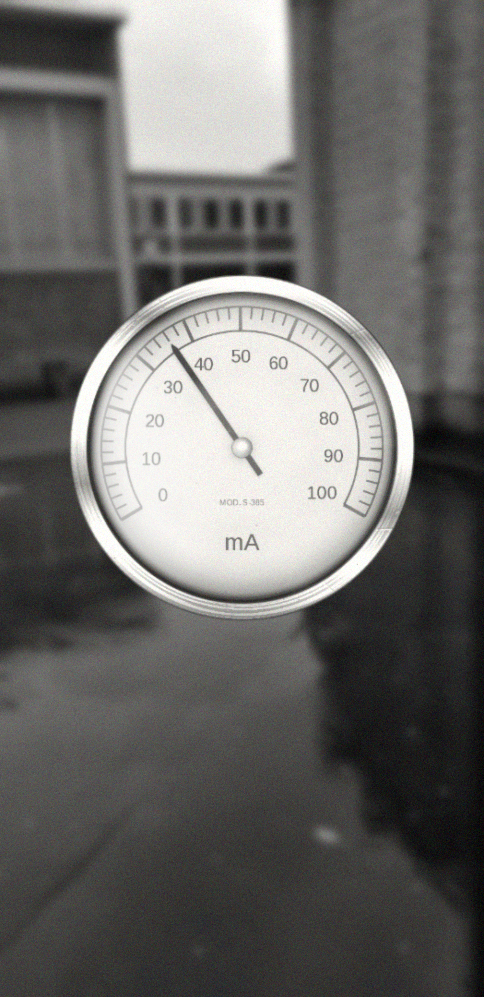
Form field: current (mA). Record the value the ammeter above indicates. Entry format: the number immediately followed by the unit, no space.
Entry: 36mA
